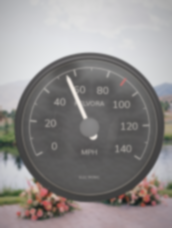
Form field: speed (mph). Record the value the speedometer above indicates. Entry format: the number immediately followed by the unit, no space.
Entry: 55mph
